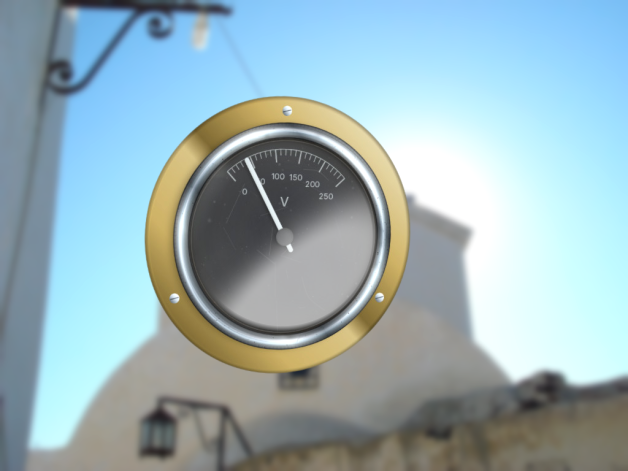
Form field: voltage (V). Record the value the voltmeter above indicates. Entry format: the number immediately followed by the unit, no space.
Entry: 40V
